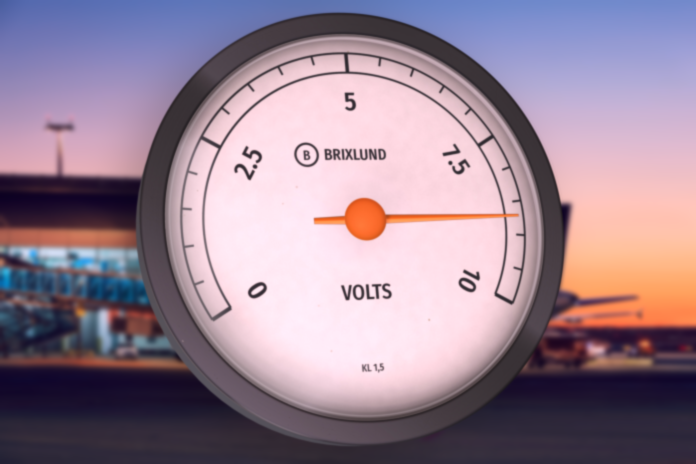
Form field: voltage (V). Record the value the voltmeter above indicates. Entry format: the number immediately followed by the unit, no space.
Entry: 8.75V
